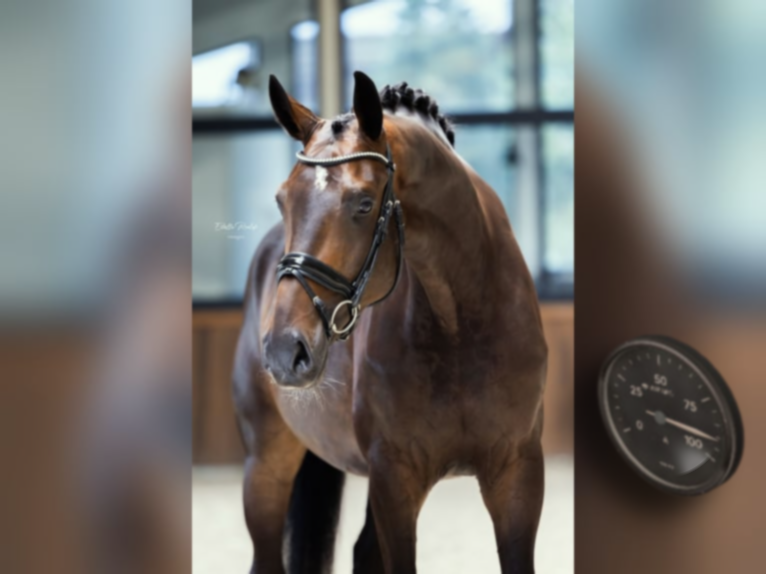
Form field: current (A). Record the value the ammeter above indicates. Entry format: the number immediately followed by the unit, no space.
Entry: 90A
